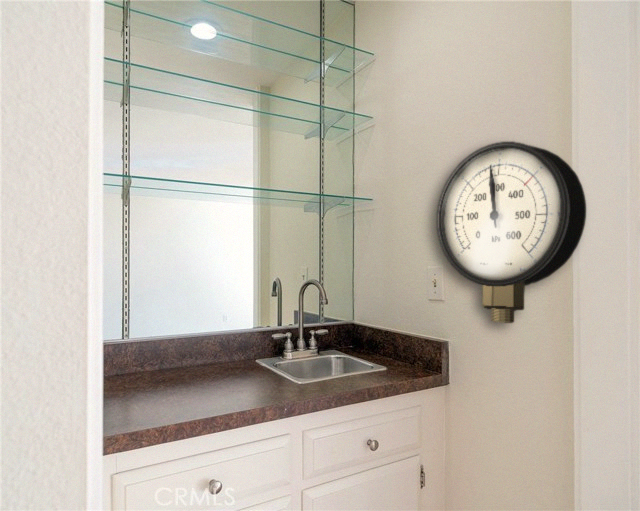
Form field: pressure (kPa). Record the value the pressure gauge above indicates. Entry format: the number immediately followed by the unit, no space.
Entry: 280kPa
